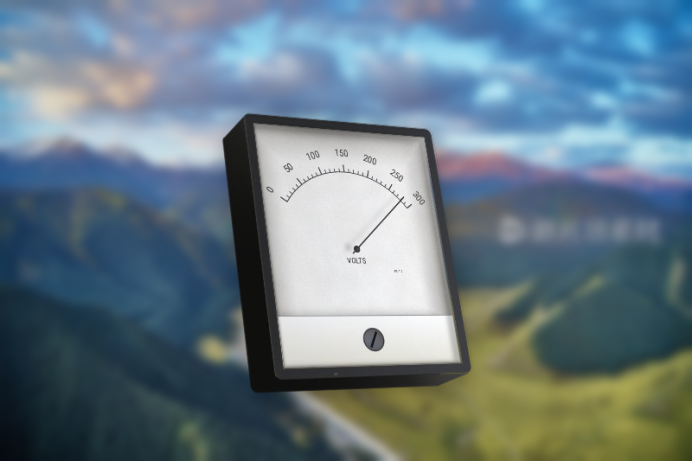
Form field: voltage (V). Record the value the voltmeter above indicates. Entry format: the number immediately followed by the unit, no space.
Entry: 280V
